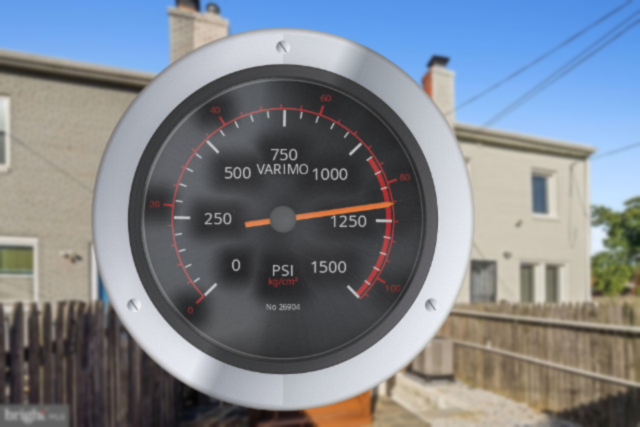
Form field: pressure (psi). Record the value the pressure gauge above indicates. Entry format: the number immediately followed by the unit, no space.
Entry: 1200psi
